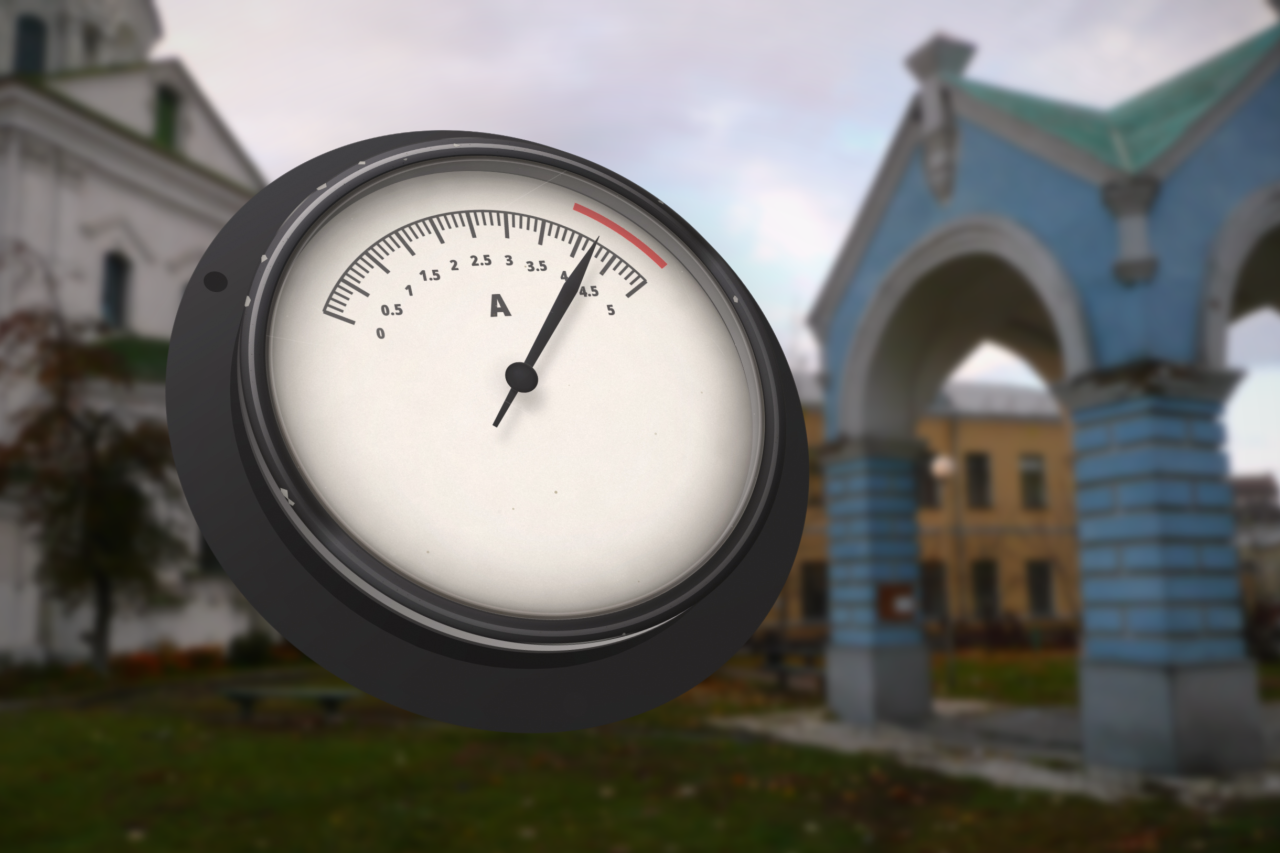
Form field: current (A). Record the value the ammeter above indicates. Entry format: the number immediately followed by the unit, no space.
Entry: 4.2A
